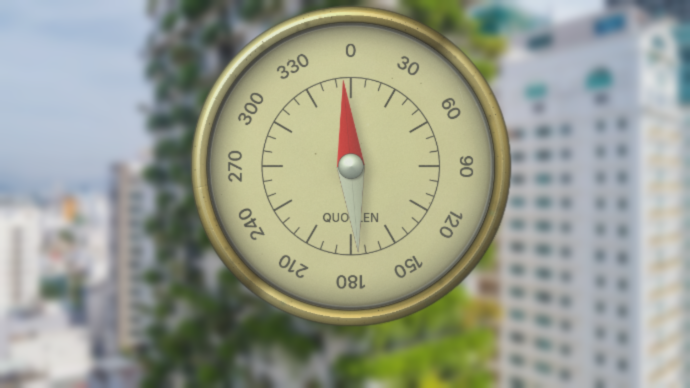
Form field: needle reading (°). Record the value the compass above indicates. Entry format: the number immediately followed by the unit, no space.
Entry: 355°
